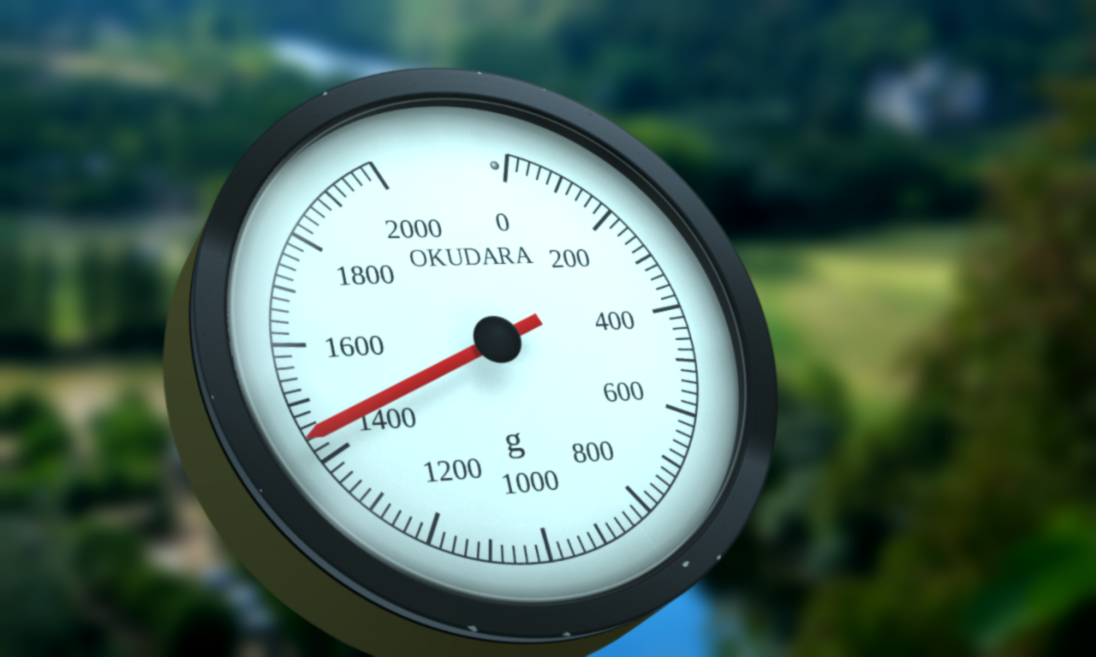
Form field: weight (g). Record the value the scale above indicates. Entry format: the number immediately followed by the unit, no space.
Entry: 1440g
